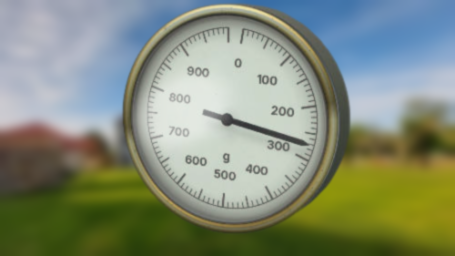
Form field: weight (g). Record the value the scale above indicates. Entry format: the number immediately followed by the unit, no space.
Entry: 270g
